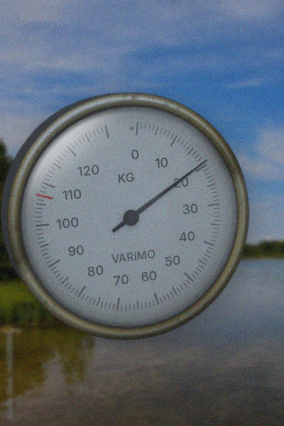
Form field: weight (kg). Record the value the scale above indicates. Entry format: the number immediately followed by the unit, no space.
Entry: 19kg
